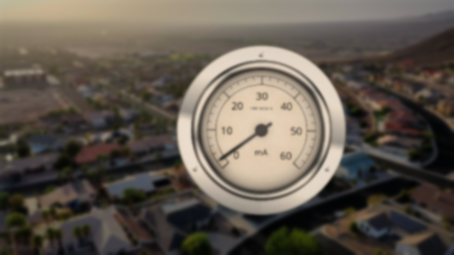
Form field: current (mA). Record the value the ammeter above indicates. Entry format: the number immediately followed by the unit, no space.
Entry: 2mA
